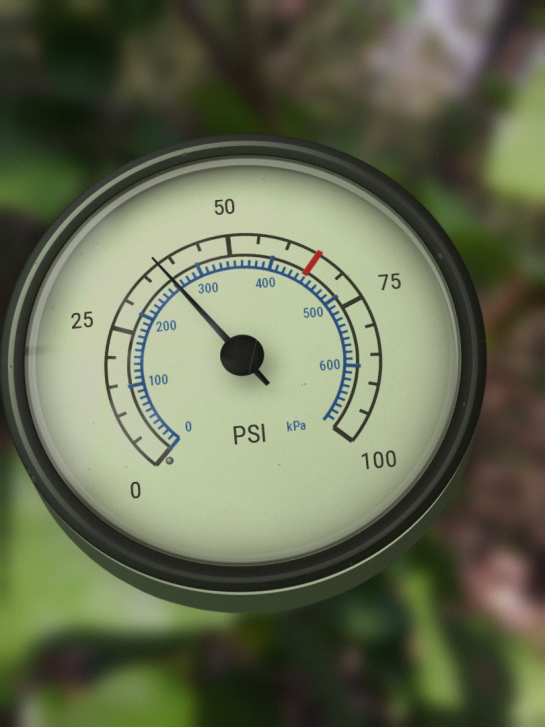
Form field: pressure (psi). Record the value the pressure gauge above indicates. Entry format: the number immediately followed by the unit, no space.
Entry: 37.5psi
